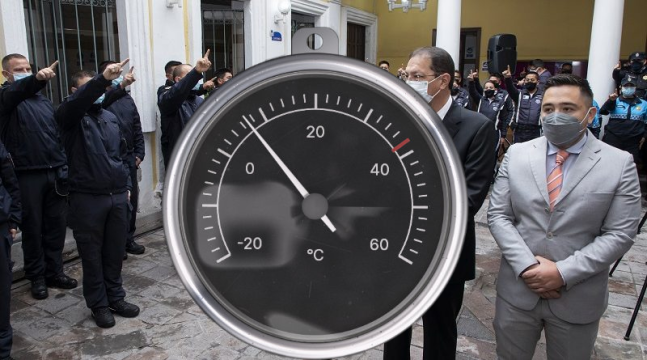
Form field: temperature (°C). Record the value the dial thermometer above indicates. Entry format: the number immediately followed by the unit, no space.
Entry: 7°C
